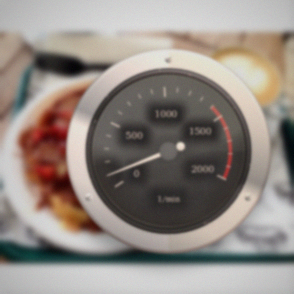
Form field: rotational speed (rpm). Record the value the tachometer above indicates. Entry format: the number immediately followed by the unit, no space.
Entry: 100rpm
